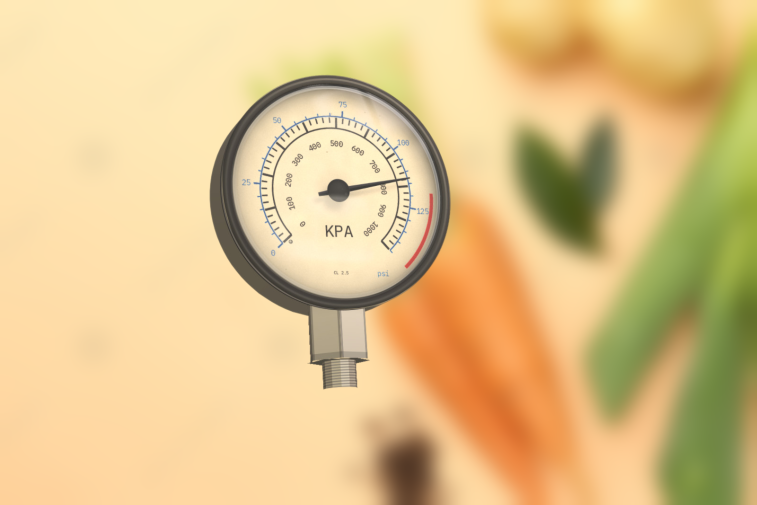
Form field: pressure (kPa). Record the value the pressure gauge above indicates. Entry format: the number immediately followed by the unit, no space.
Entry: 780kPa
